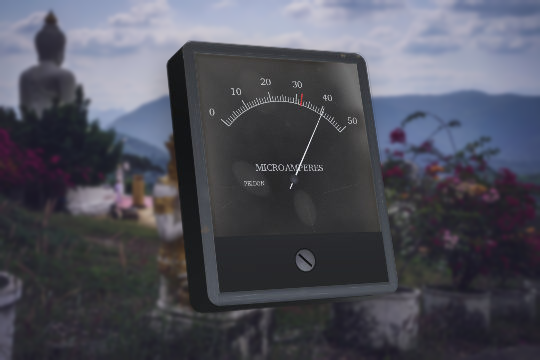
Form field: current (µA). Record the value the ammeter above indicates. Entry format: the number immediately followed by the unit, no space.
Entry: 40µA
